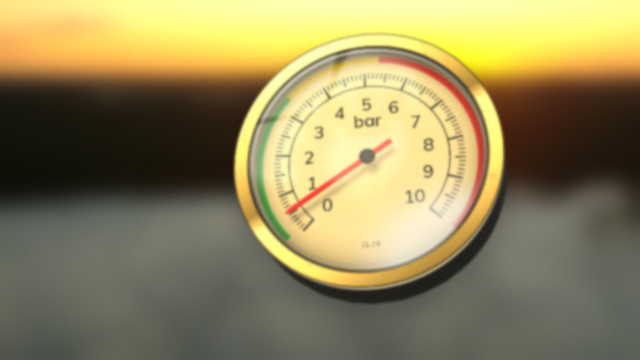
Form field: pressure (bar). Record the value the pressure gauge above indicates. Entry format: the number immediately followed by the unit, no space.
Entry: 0.5bar
